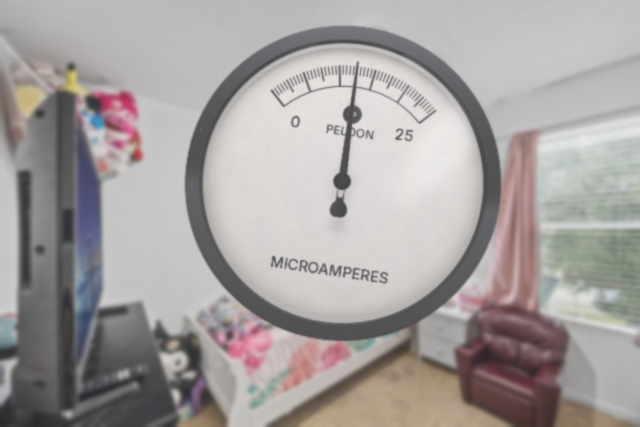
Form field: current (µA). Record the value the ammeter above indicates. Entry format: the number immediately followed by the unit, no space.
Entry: 12.5µA
